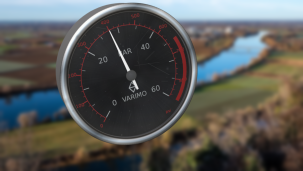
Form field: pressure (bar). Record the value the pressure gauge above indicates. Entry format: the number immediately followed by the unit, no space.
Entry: 27.5bar
